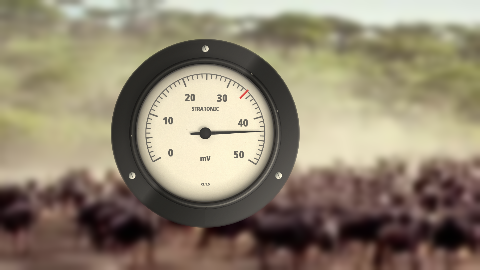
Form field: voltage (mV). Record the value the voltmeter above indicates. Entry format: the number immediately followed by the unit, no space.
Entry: 43mV
